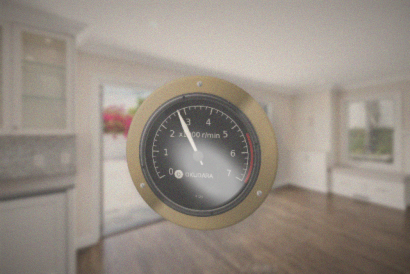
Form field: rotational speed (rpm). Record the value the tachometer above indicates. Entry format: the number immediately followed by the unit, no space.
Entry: 2800rpm
